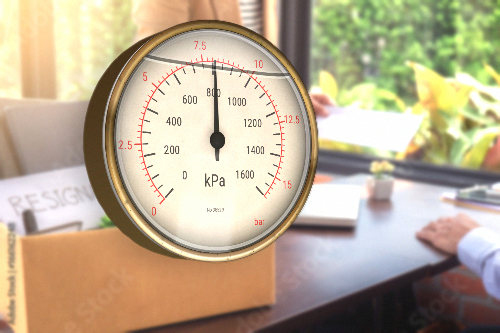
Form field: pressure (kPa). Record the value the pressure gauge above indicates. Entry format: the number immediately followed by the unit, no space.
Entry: 800kPa
